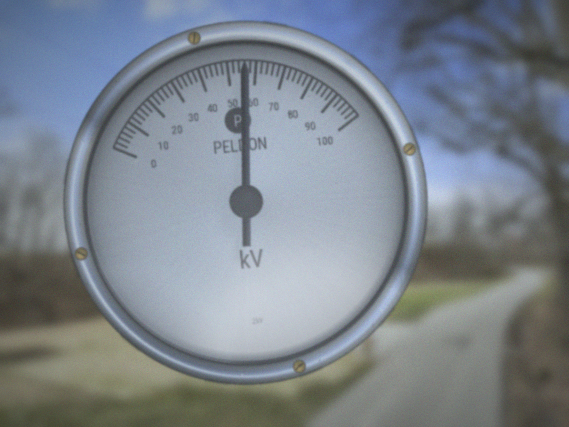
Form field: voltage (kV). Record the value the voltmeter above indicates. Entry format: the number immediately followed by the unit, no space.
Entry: 56kV
